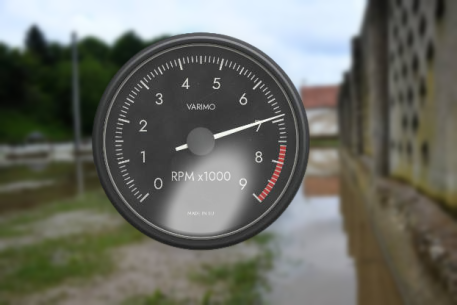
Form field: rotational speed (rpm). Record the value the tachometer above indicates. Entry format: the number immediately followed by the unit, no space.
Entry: 6900rpm
